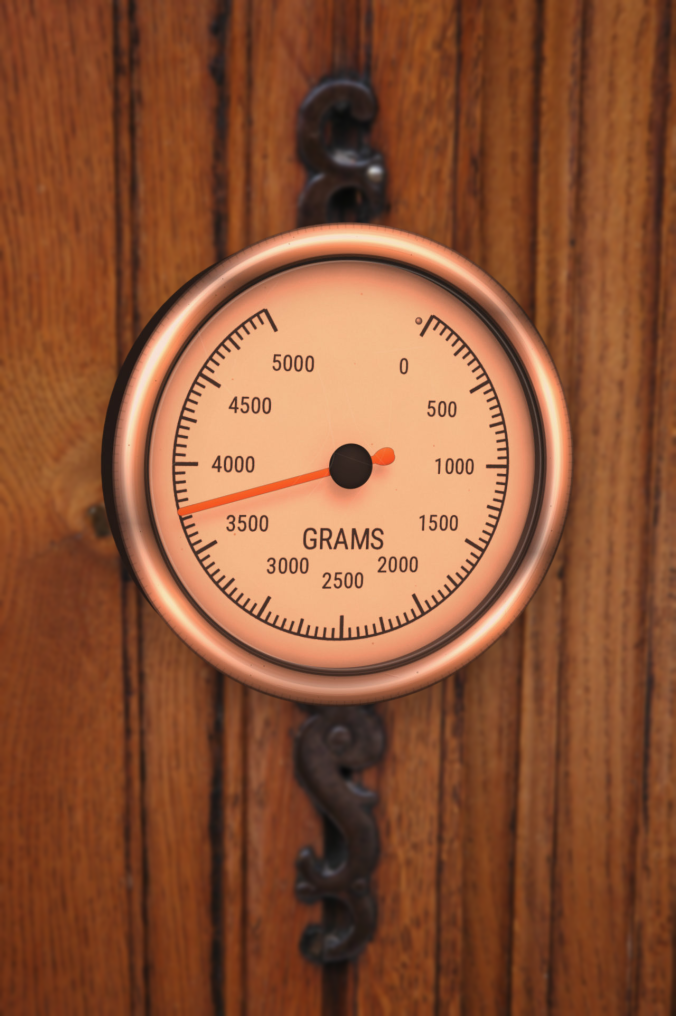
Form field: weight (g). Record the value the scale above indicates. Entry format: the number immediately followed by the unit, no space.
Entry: 3750g
